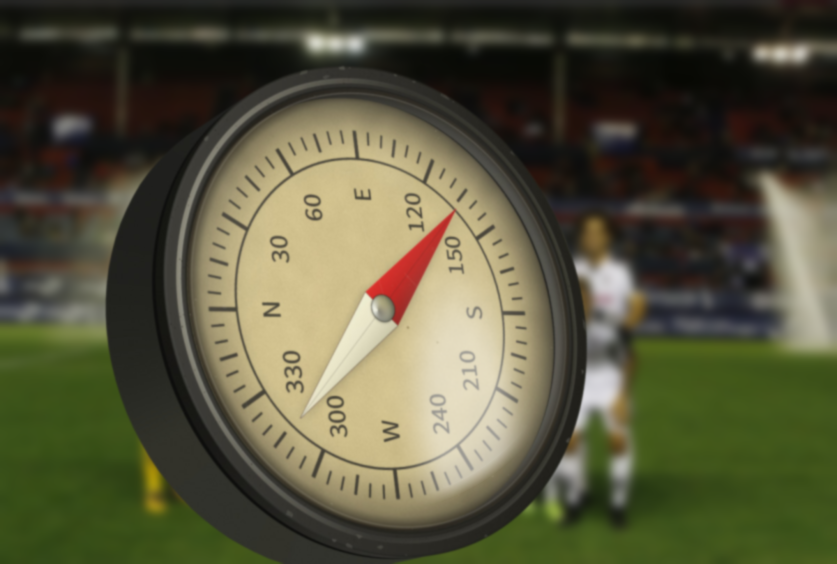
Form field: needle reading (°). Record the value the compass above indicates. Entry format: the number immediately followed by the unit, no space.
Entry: 135°
